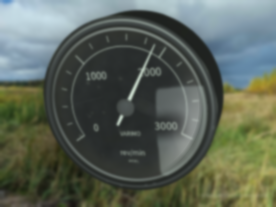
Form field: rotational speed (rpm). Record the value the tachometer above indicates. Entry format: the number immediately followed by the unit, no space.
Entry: 1900rpm
